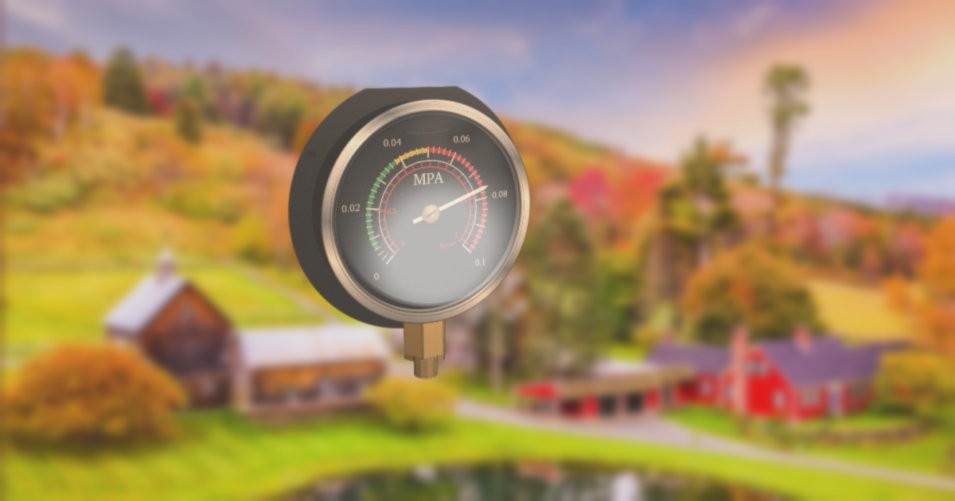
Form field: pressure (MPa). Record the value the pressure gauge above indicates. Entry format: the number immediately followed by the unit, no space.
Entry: 0.076MPa
